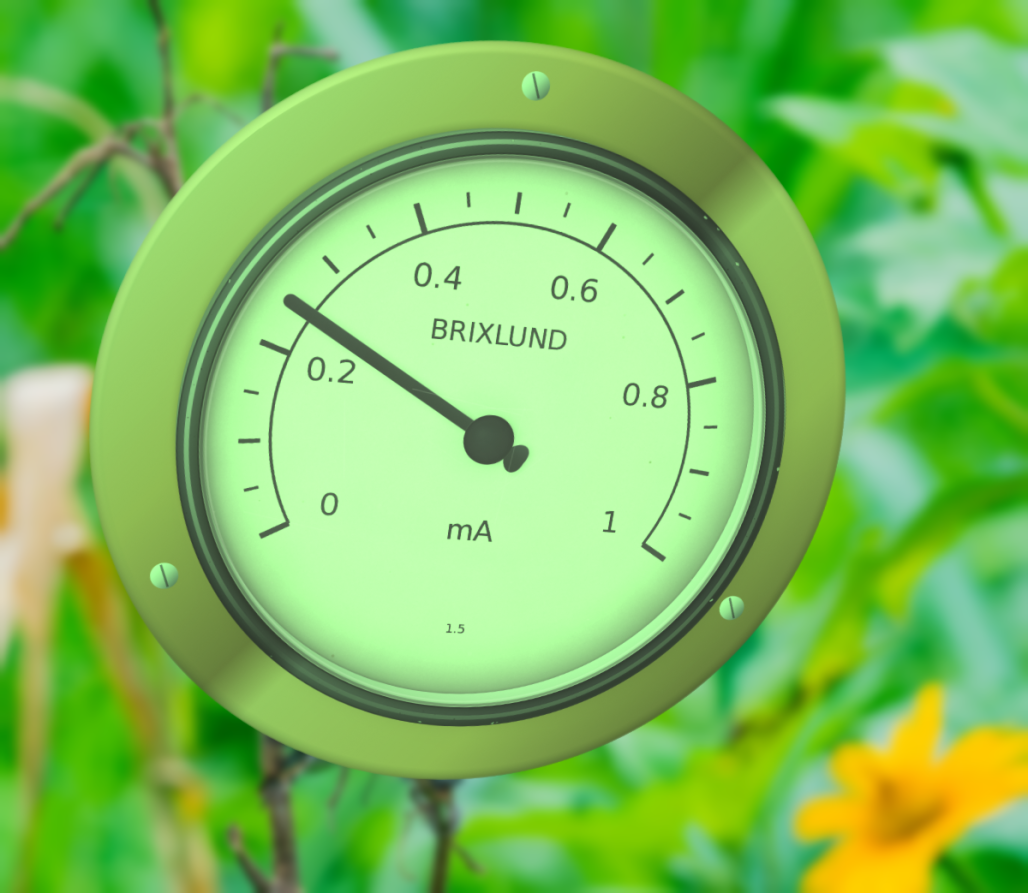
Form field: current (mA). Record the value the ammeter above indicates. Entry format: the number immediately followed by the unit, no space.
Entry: 0.25mA
